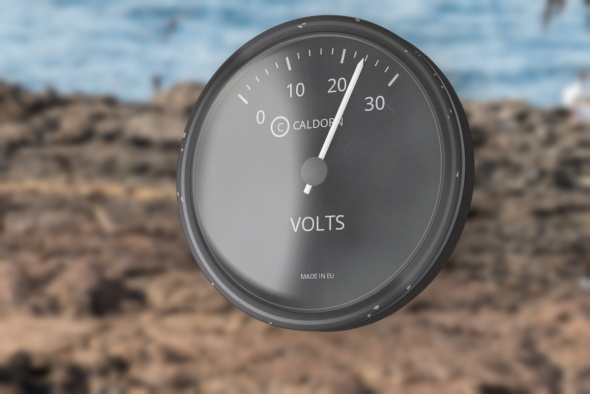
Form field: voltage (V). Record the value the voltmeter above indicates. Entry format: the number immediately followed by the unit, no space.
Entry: 24V
